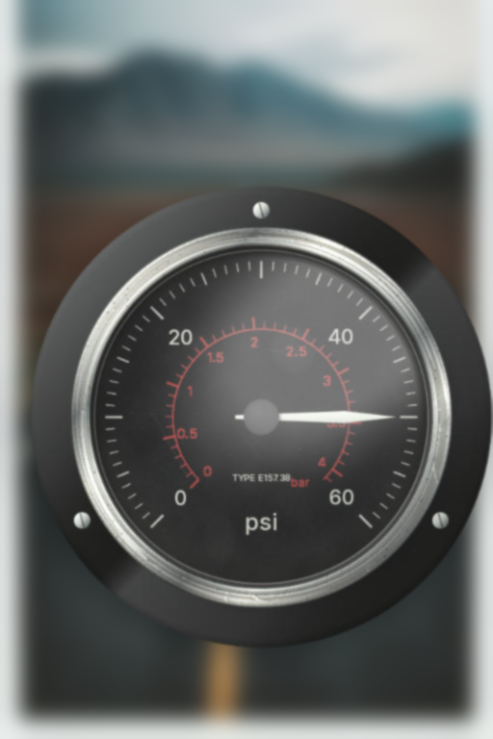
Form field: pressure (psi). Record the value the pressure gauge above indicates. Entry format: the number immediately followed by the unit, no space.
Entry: 50psi
